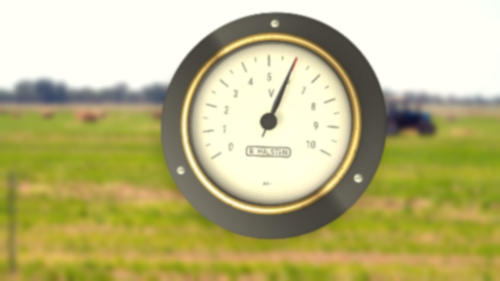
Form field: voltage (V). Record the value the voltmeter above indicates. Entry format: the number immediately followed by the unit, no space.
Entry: 6V
